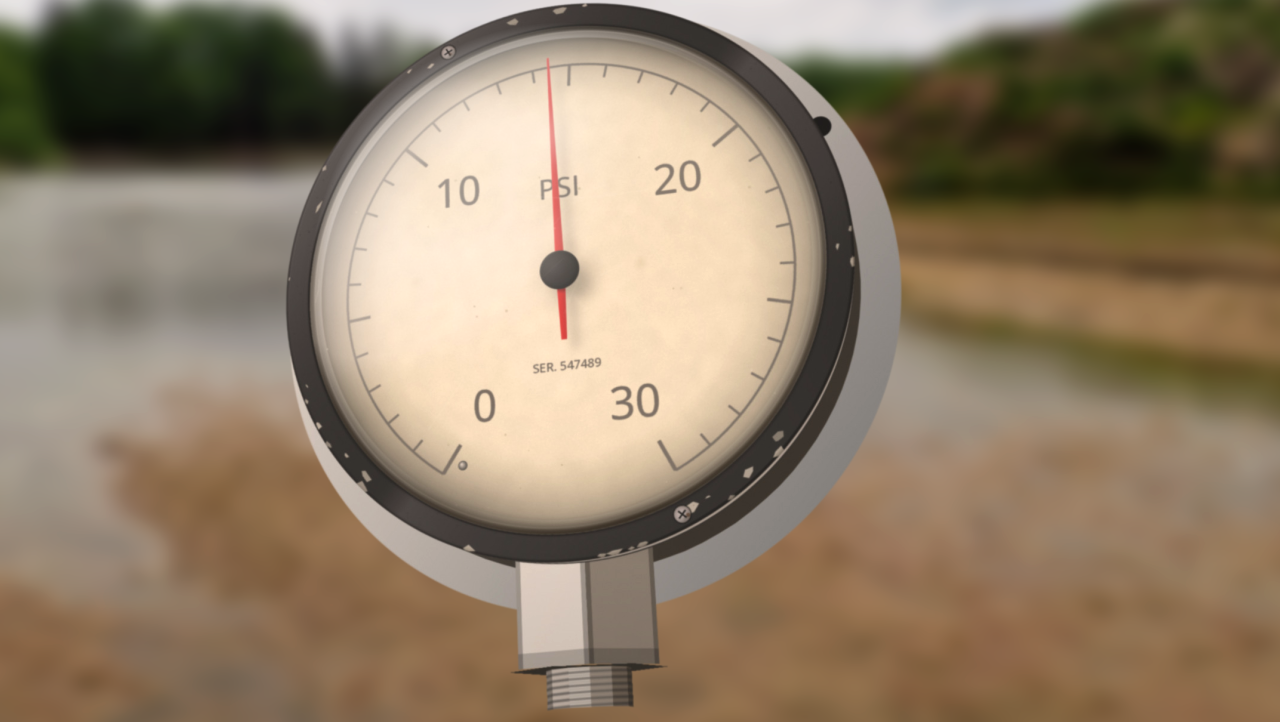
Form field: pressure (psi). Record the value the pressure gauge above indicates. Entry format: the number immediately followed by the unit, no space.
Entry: 14.5psi
